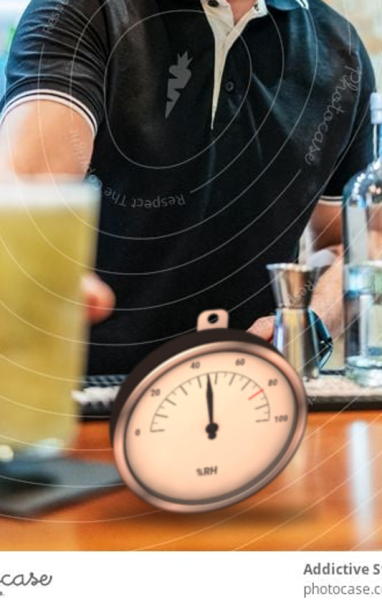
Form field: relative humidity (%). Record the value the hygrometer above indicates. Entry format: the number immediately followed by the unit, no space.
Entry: 45%
